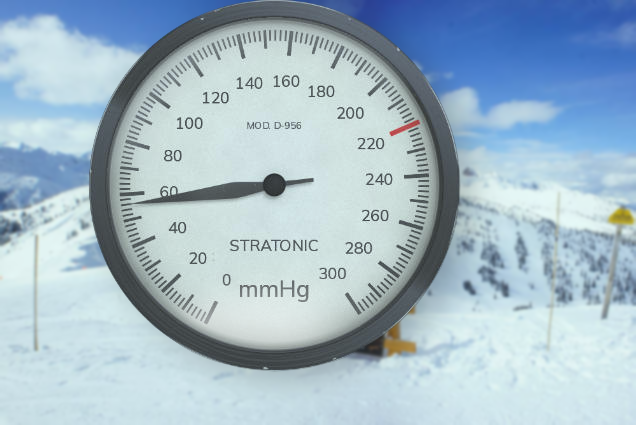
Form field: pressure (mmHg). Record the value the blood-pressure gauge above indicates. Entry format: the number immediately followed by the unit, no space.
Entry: 56mmHg
